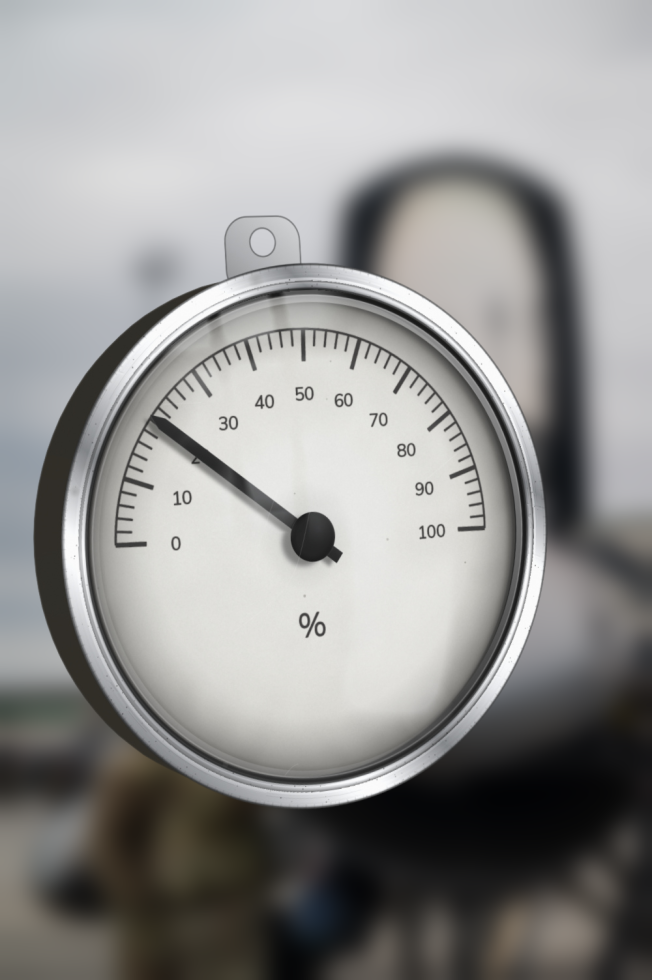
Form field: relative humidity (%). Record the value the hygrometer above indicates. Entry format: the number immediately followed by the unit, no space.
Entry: 20%
